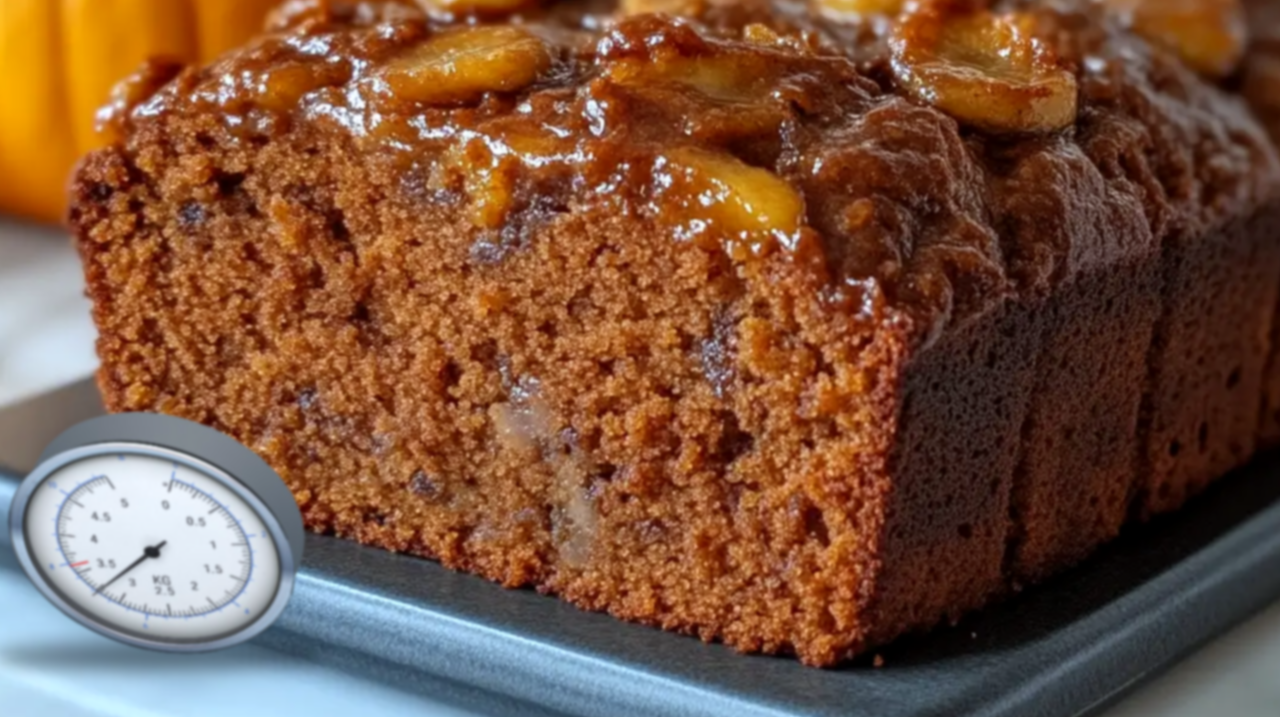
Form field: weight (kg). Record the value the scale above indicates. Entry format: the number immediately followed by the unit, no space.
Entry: 3.25kg
